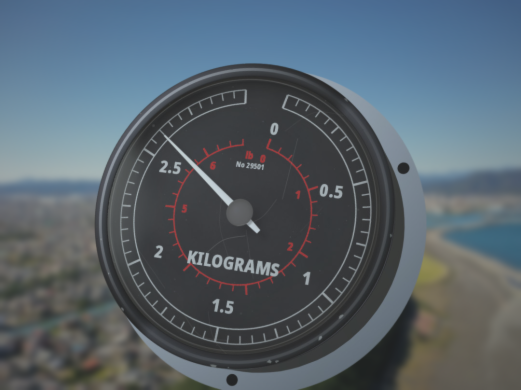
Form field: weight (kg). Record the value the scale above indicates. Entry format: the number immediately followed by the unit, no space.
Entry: 2.6kg
